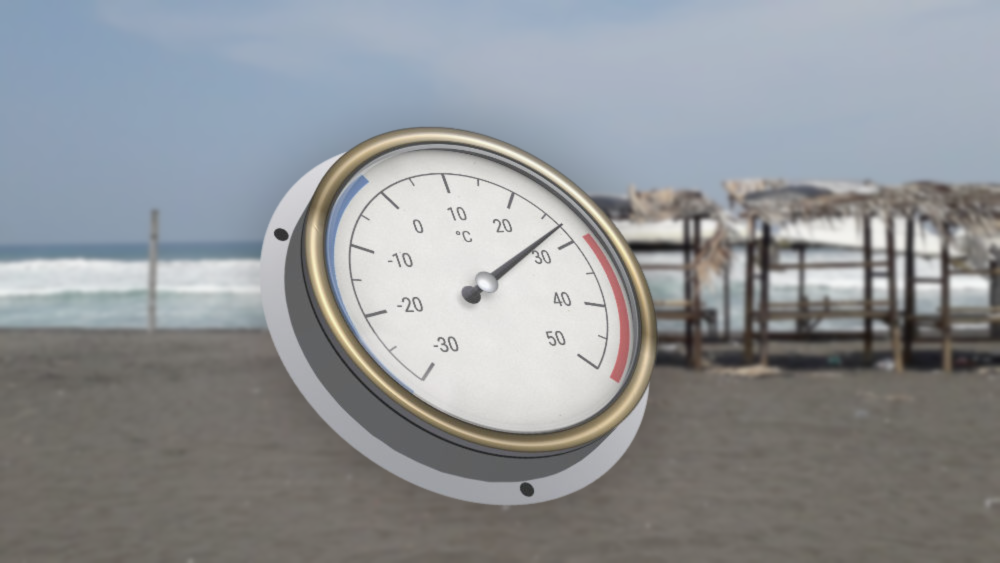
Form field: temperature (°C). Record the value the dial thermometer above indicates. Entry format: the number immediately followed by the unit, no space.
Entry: 27.5°C
